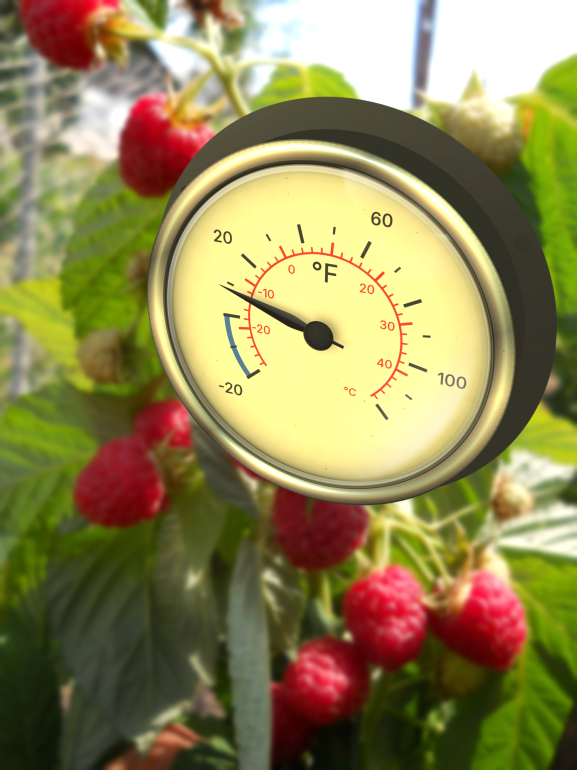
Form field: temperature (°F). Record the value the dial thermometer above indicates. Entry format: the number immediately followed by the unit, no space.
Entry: 10°F
